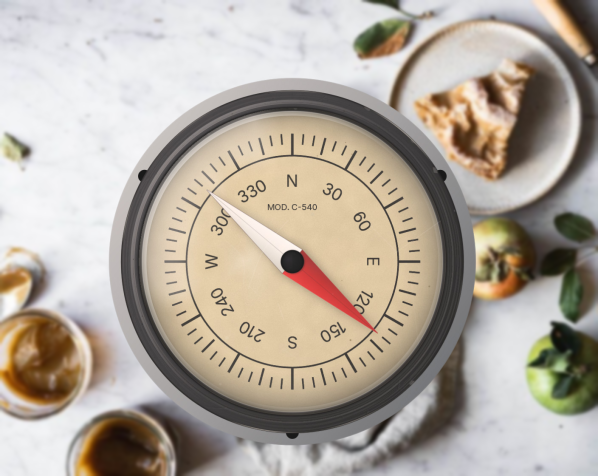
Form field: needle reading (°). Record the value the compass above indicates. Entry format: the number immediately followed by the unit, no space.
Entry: 130°
